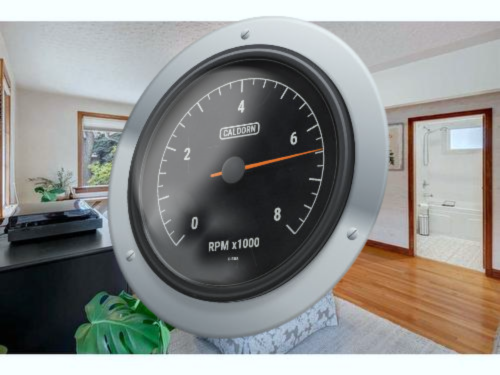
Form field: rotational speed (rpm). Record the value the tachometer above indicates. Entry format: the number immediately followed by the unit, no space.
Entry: 6500rpm
